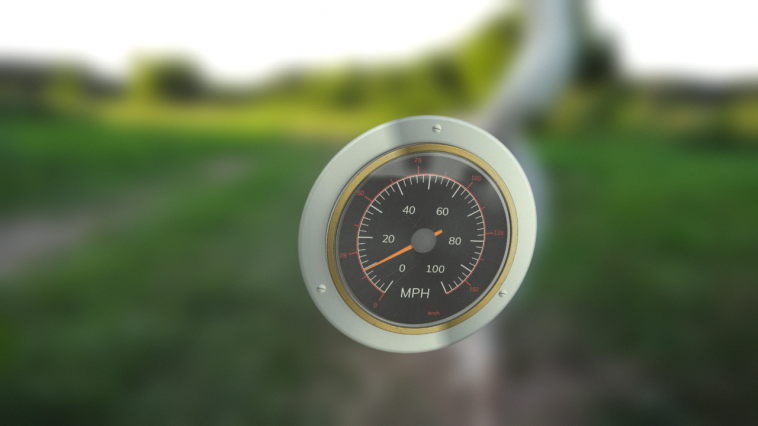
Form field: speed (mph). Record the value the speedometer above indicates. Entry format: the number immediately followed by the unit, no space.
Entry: 10mph
